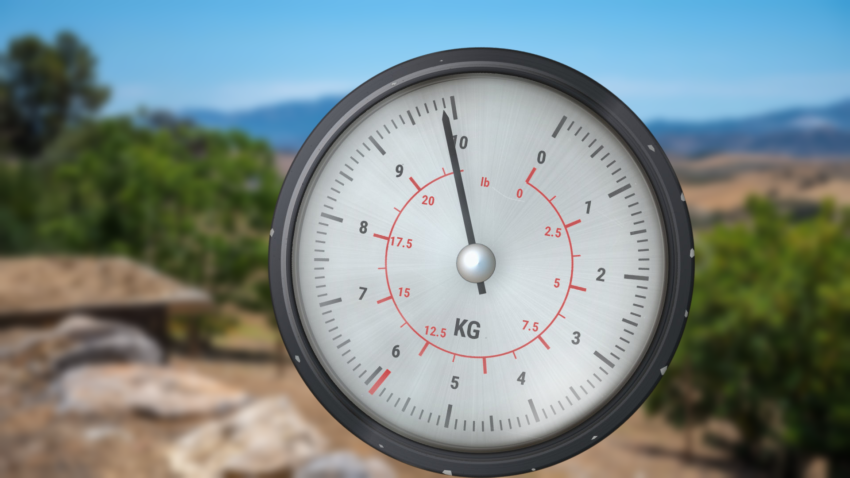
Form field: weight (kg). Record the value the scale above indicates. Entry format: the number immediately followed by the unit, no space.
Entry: 9.9kg
